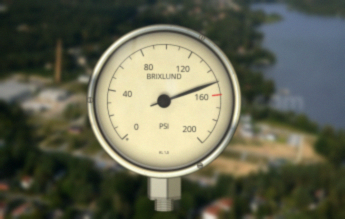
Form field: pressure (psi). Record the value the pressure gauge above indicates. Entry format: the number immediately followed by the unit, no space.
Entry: 150psi
